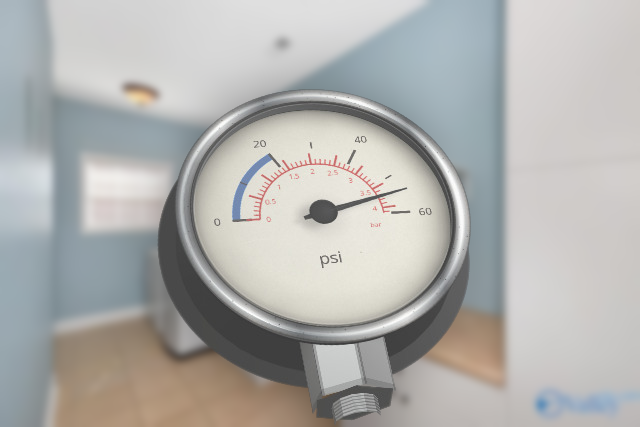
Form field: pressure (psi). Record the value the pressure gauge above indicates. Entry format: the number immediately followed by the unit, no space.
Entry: 55psi
